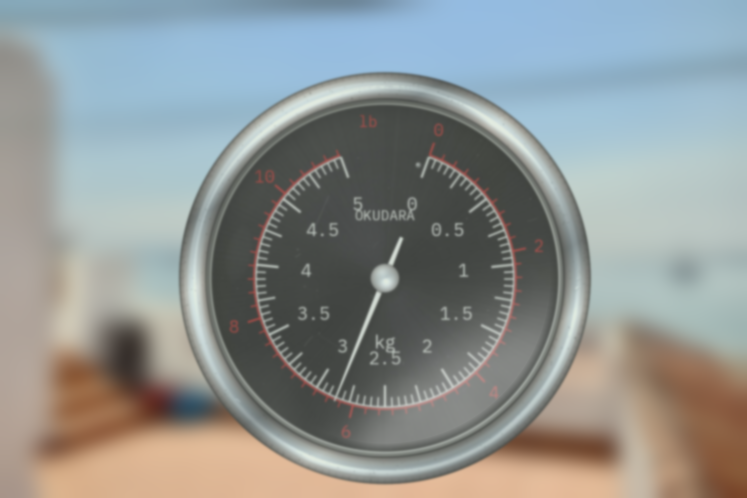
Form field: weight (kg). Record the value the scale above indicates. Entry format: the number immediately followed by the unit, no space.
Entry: 2.85kg
